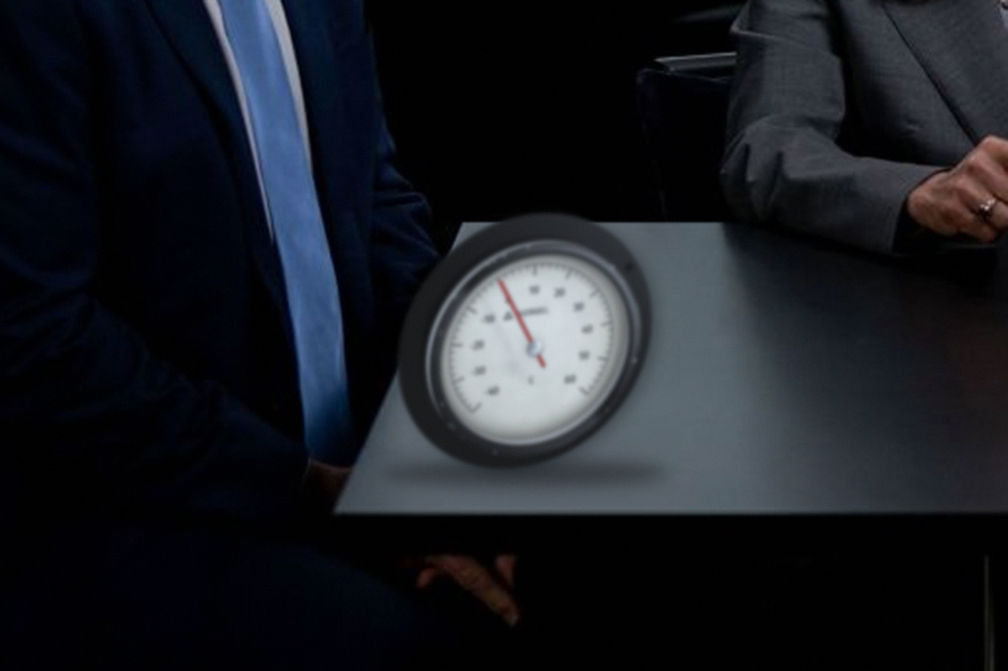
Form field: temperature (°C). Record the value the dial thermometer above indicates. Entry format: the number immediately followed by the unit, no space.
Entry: 0°C
